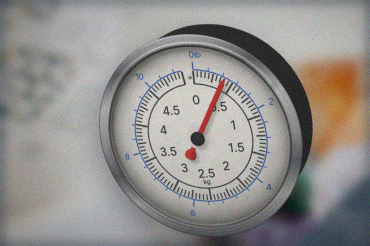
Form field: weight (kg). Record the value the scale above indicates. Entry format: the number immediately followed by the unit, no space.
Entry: 0.4kg
